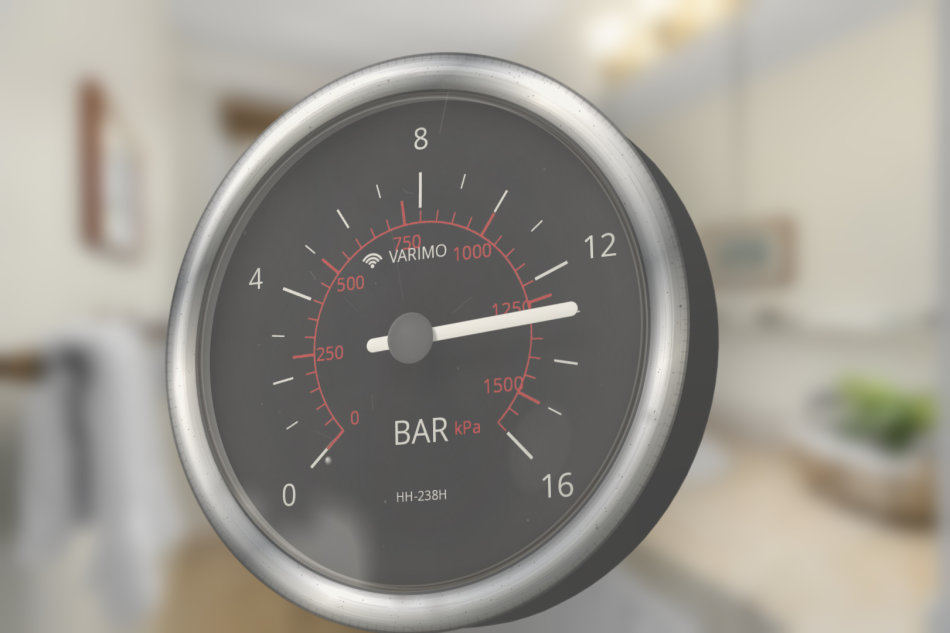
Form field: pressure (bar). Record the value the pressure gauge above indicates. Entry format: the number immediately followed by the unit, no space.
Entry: 13bar
